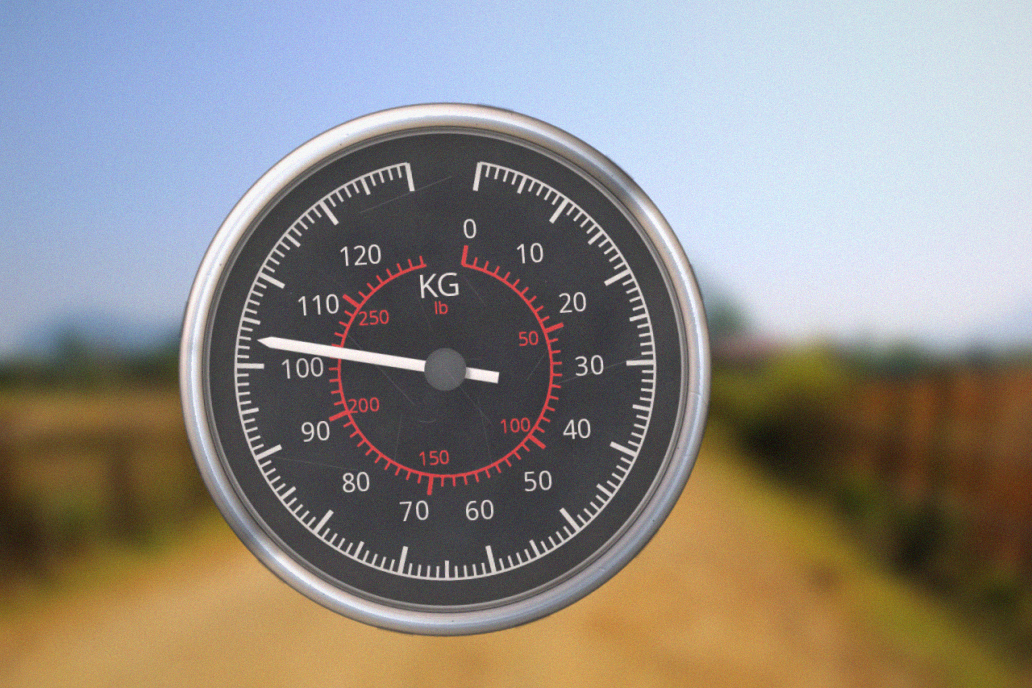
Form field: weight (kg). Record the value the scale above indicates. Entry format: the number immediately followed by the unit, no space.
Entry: 103kg
